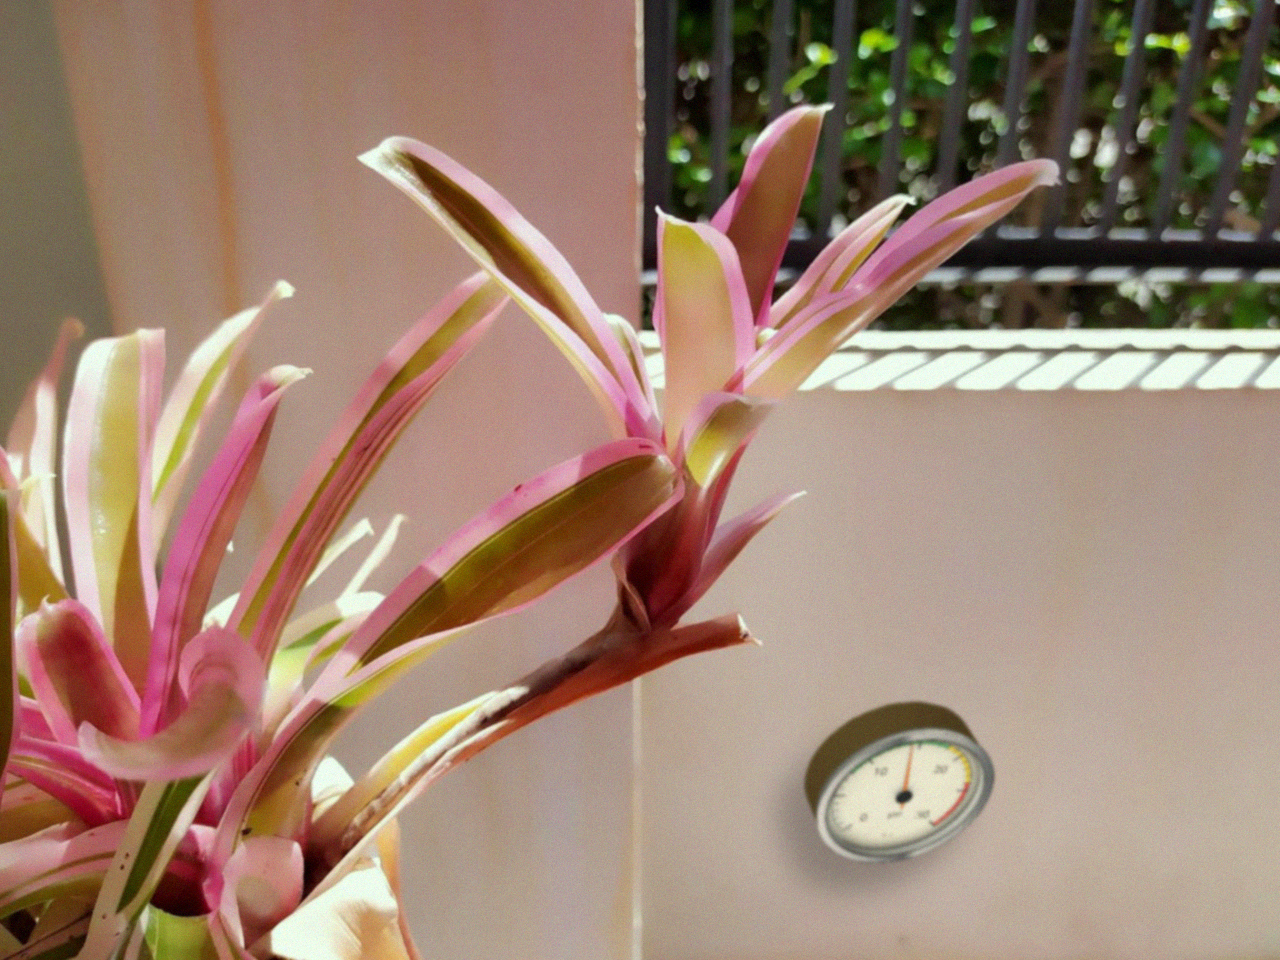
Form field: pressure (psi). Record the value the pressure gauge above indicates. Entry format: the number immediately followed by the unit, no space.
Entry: 14psi
